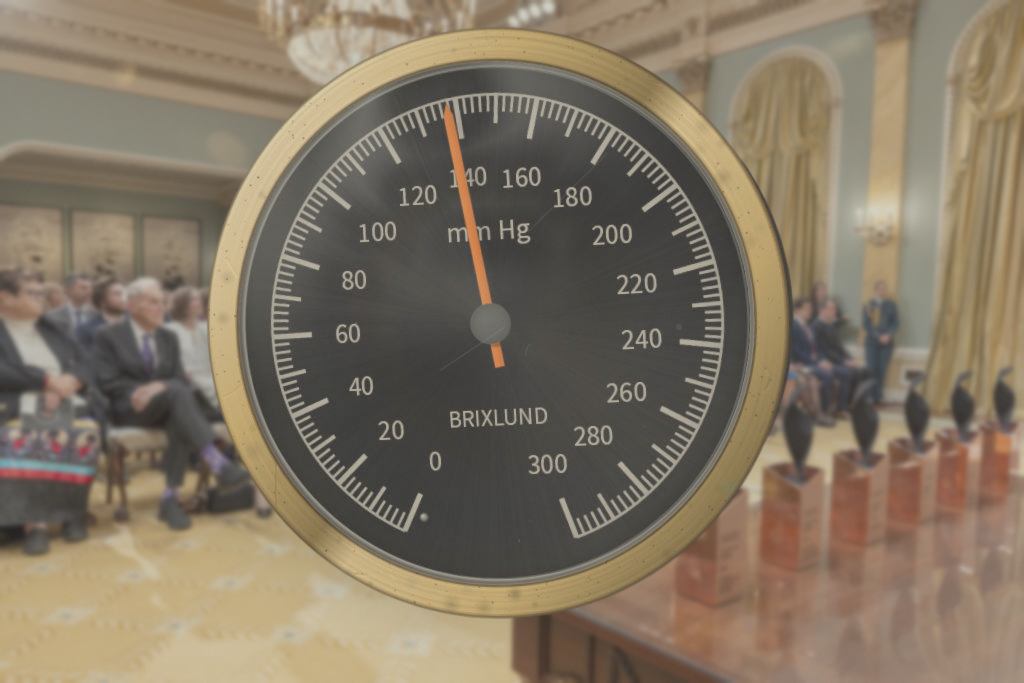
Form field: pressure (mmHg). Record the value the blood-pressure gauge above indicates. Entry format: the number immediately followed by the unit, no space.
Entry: 138mmHg
